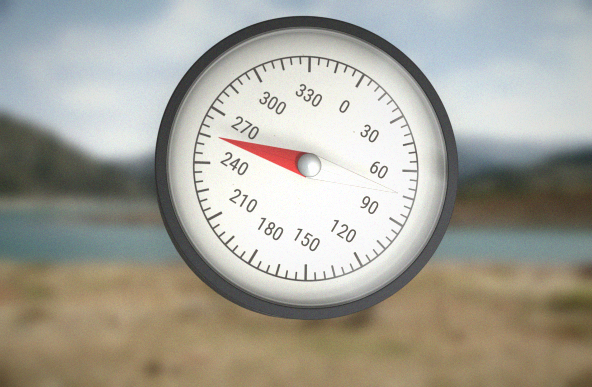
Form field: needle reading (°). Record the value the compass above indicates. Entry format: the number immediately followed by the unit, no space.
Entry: 255°
